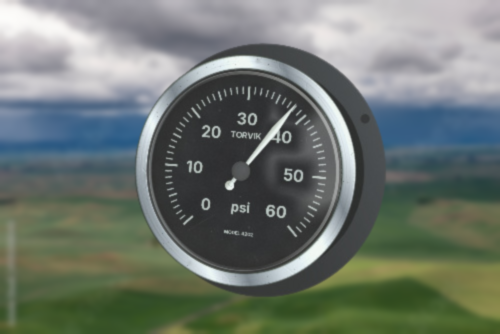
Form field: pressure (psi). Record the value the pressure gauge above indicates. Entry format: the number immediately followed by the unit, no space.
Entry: 38psi
